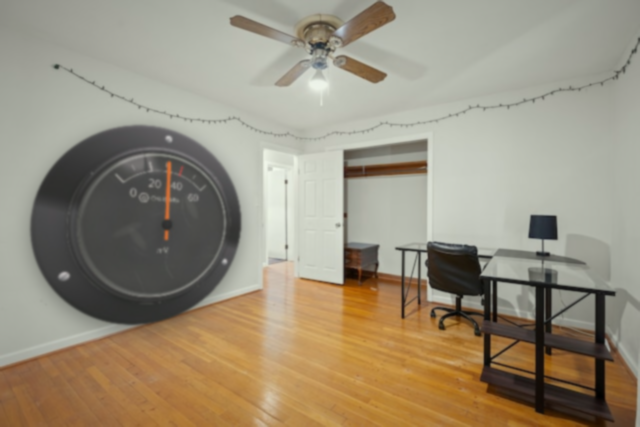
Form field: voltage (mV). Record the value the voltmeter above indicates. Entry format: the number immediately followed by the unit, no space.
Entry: 30mV
